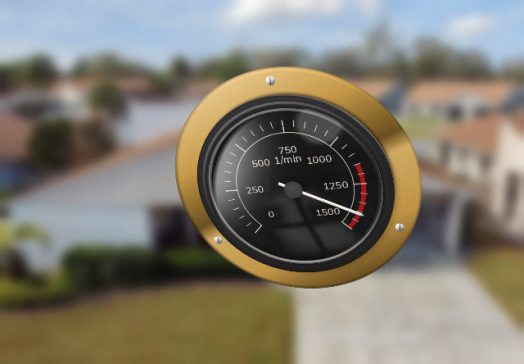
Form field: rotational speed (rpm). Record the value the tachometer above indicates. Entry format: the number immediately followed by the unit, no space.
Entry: 1400rpm
